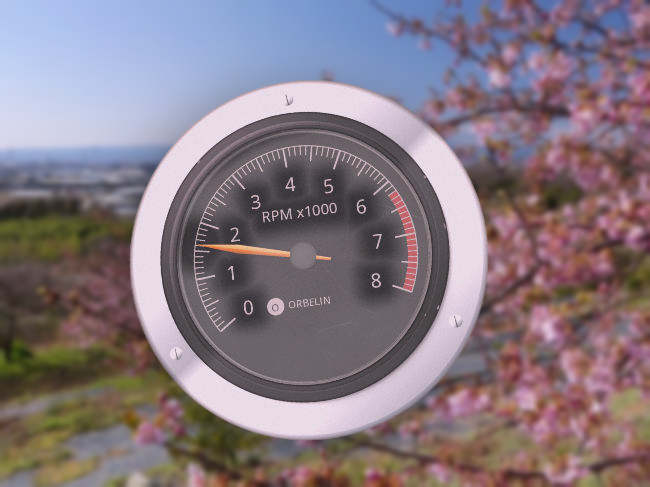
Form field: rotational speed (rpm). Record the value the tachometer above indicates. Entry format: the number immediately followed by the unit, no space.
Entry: 1600rpm
